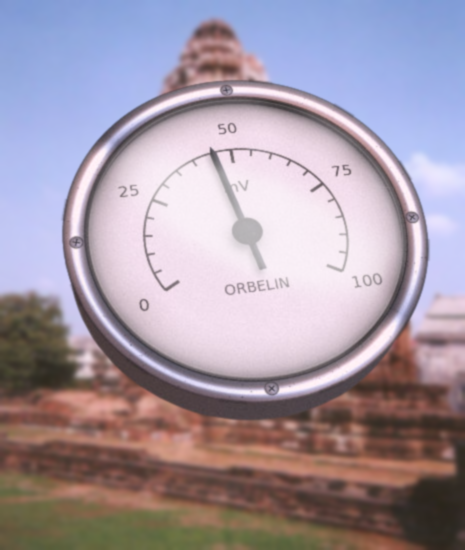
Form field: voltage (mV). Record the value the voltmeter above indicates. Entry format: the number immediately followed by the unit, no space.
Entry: 45mV
